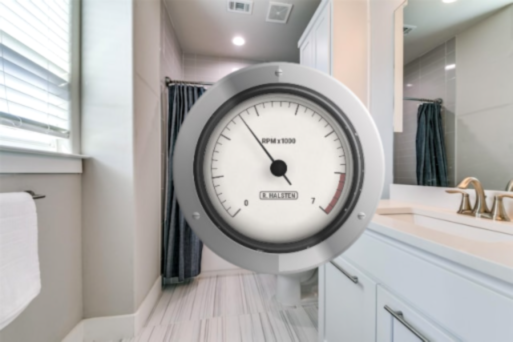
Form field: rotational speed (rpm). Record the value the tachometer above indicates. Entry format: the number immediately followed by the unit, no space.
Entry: 2600rpm
